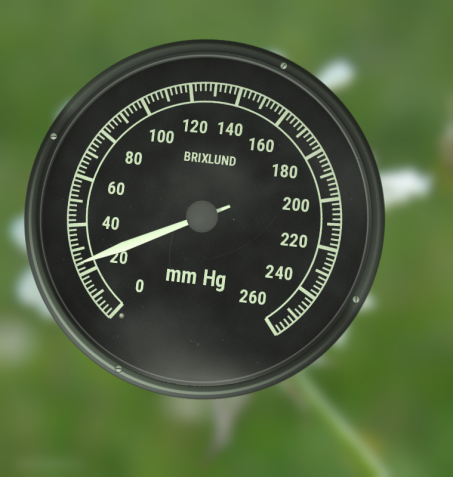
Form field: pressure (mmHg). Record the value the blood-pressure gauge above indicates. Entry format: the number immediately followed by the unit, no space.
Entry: 24mmHg
